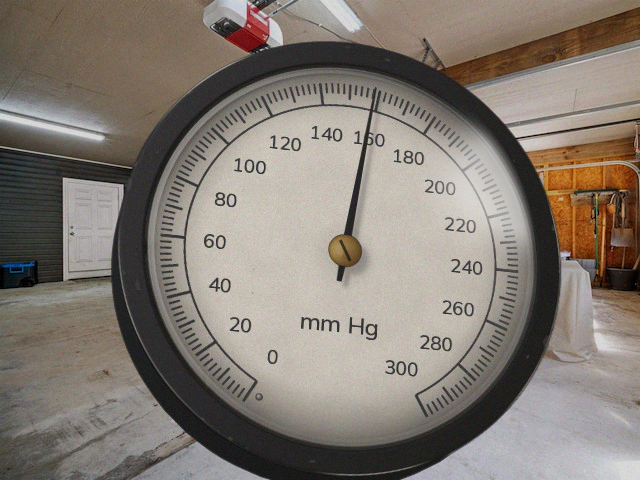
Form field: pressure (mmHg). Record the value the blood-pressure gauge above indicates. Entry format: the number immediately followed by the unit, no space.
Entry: 158mmHg
